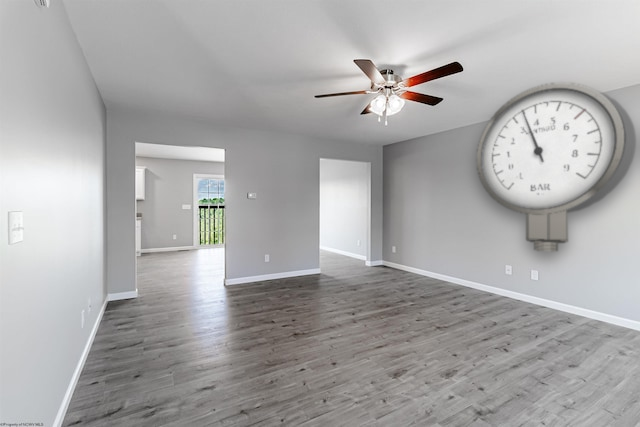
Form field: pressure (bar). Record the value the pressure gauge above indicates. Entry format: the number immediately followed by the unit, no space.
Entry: 3.5bar
